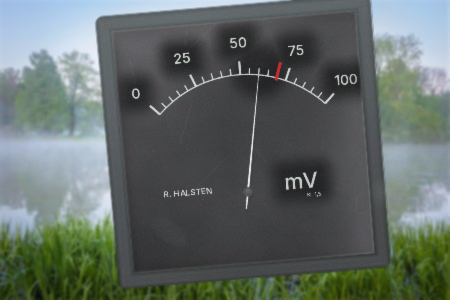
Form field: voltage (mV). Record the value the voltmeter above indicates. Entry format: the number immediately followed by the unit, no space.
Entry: 60mV
